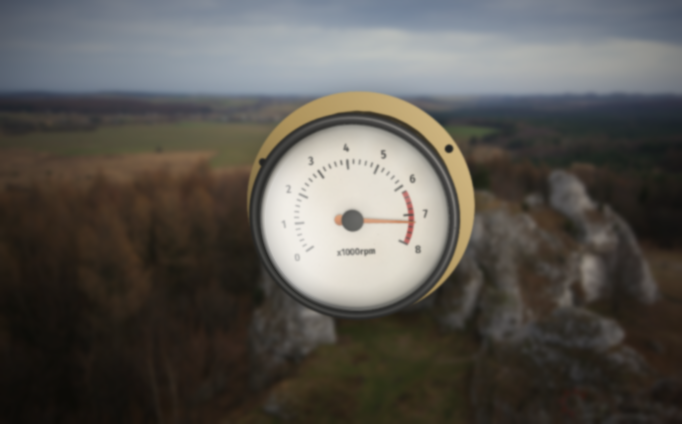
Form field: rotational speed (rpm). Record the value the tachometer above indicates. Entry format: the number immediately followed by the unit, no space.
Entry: 7200rpm
